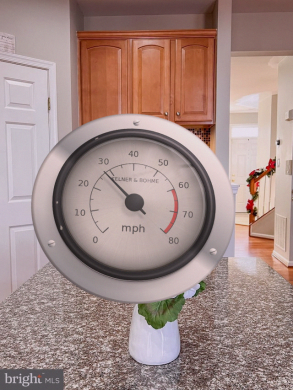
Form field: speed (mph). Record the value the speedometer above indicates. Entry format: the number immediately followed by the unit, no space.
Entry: 27.5mph
